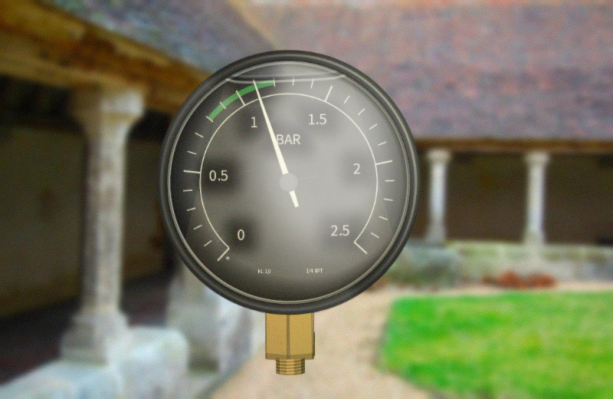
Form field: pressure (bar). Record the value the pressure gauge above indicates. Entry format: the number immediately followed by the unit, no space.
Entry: 1.1bar
